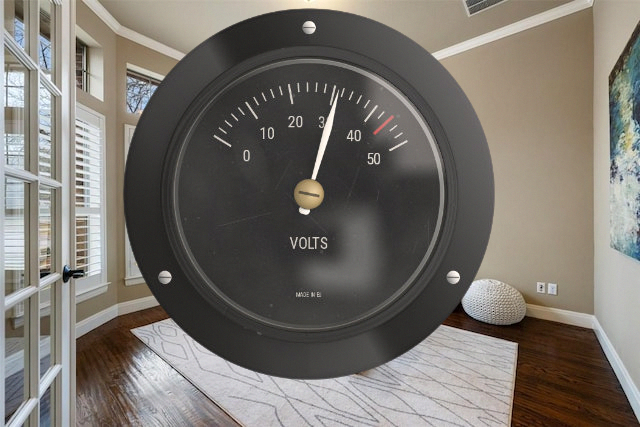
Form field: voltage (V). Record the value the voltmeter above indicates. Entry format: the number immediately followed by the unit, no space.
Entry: 31V
